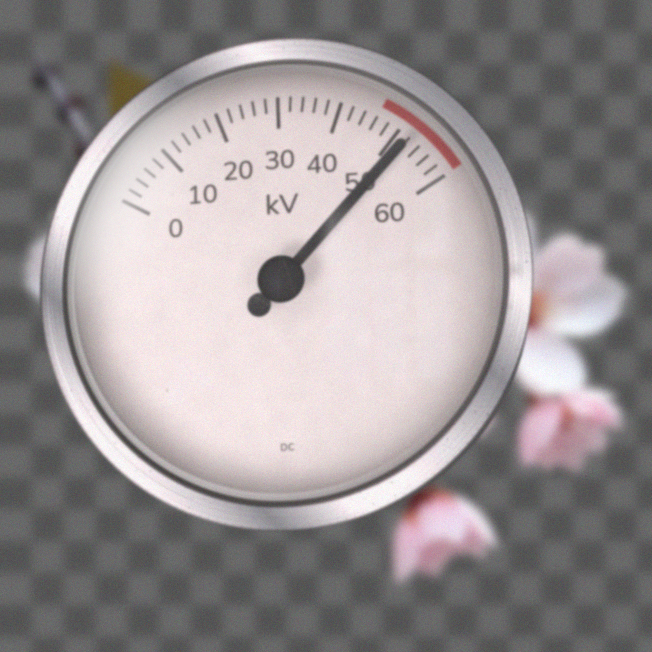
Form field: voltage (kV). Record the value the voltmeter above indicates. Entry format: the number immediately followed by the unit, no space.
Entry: 52kV
